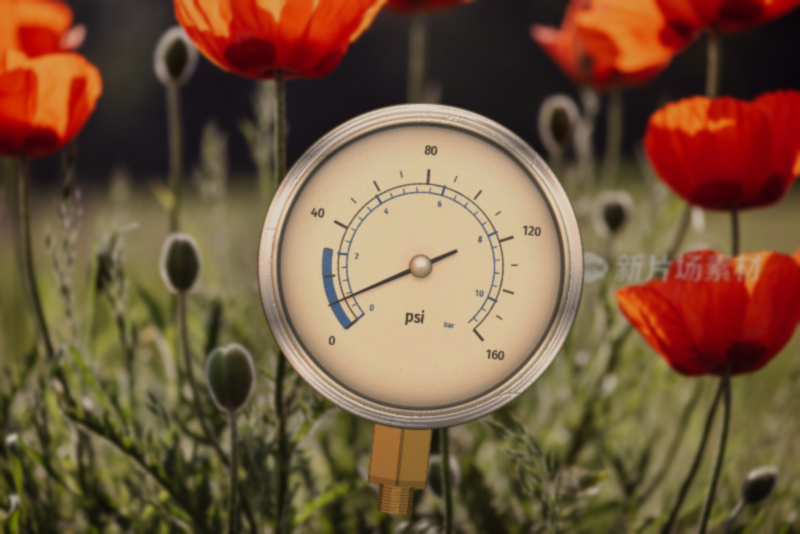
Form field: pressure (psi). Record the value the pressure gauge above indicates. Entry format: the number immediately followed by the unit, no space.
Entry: 10psi
